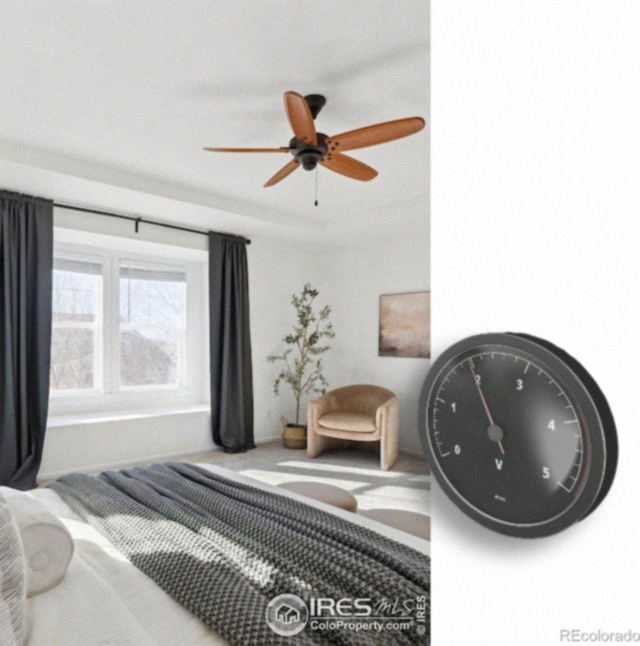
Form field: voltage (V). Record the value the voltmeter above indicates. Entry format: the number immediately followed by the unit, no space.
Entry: 2V
